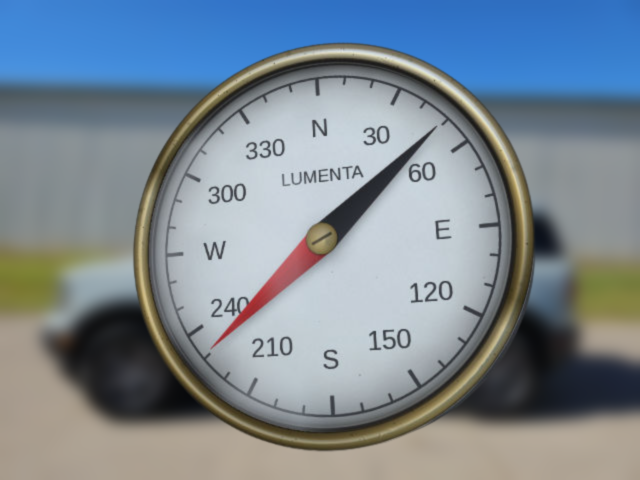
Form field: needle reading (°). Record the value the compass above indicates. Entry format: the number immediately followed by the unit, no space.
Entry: 230°
